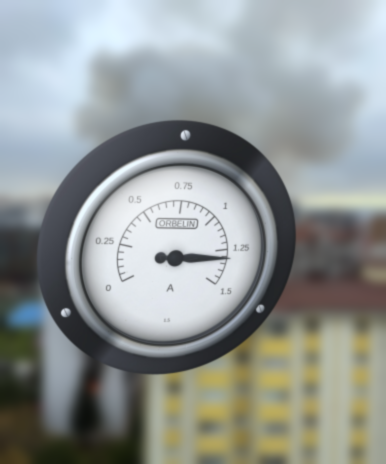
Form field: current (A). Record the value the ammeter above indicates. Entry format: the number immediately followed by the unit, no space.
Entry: 1.3A
